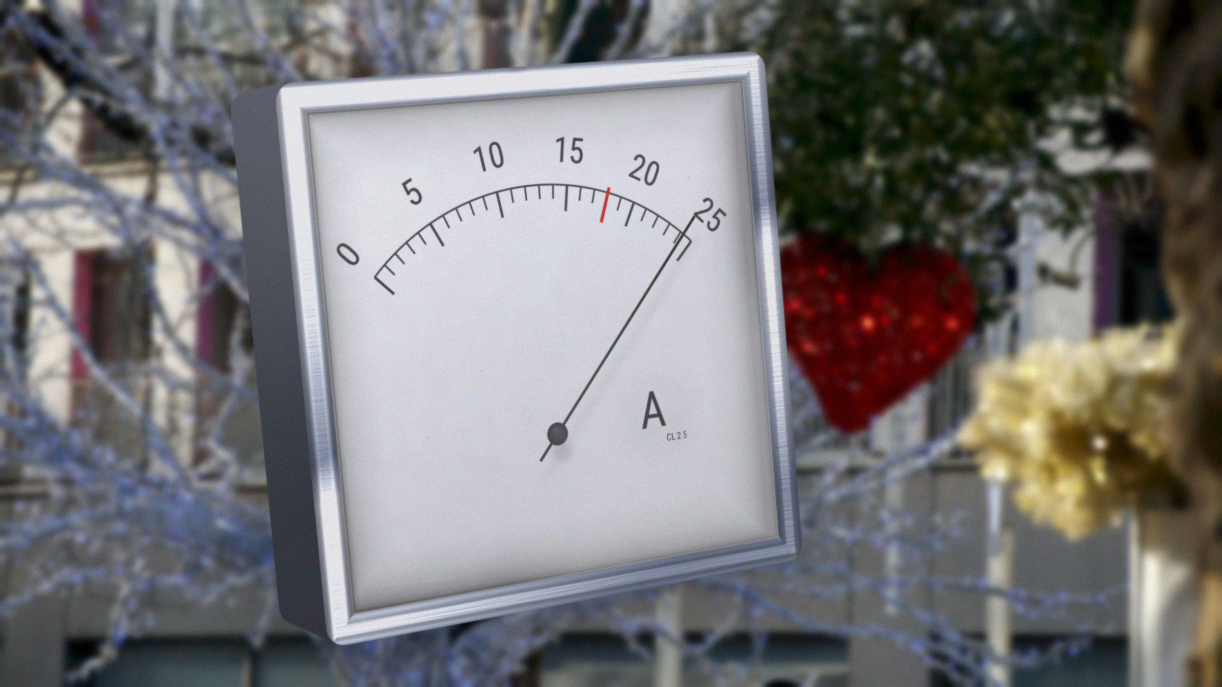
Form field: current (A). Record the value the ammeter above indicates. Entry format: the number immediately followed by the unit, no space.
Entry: 24A
